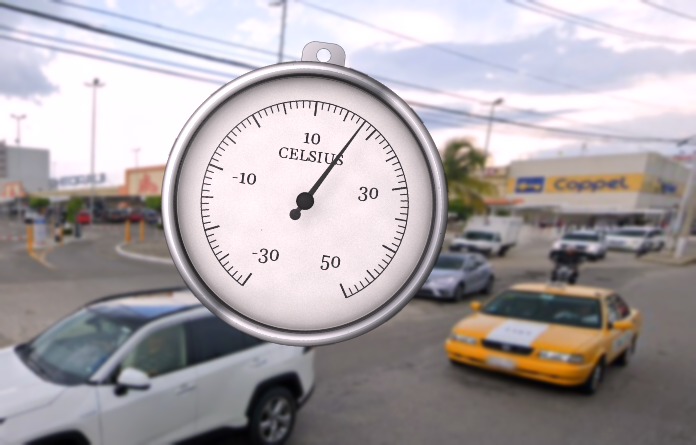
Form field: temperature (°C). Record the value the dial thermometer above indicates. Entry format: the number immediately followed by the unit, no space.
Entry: 18°C
